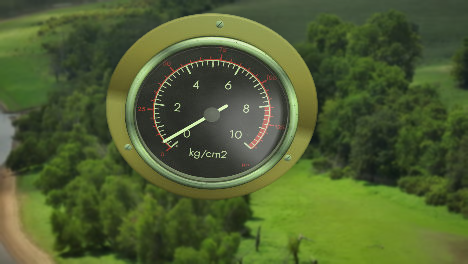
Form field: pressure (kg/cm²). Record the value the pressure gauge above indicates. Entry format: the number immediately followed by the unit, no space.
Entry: 0.4kg/cm²
